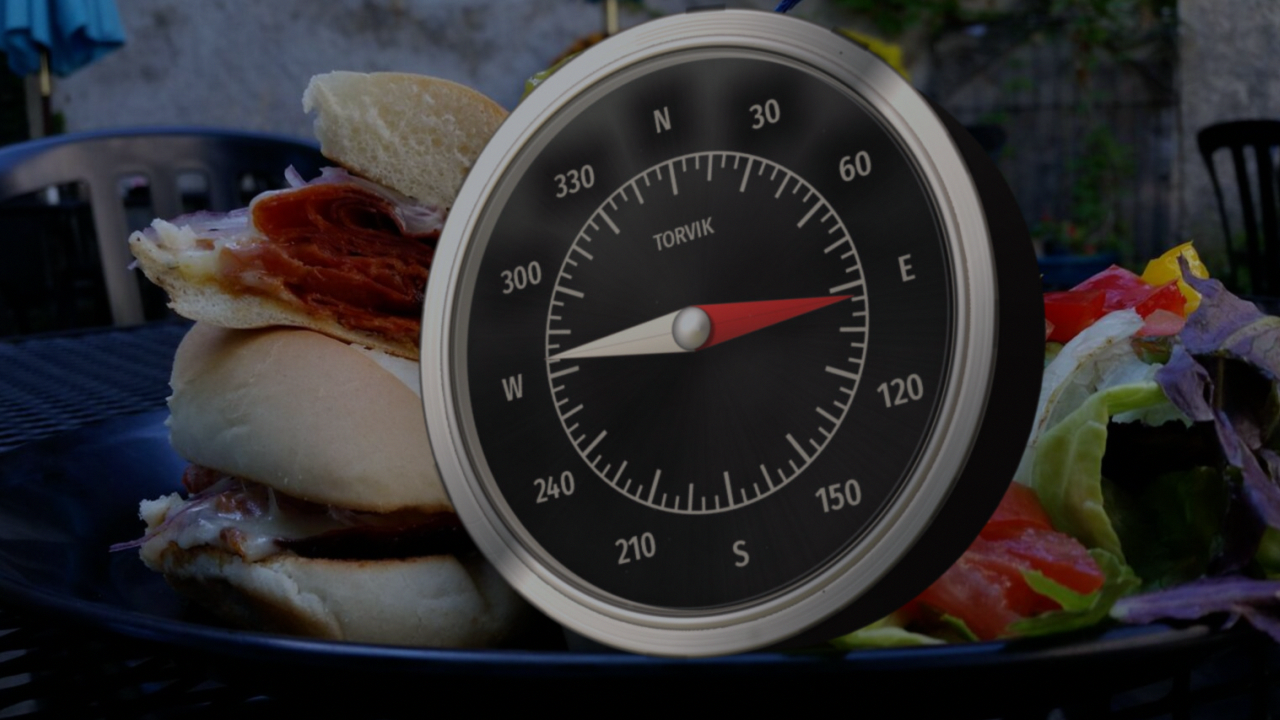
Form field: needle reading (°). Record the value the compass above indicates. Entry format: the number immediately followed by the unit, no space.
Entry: 95°
